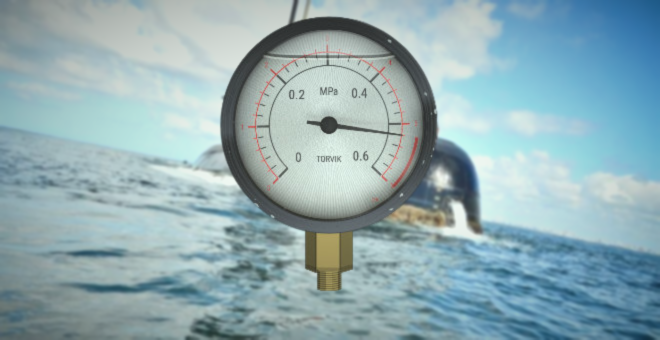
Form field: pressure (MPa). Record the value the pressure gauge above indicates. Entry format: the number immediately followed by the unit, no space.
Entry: 0.52MPa
